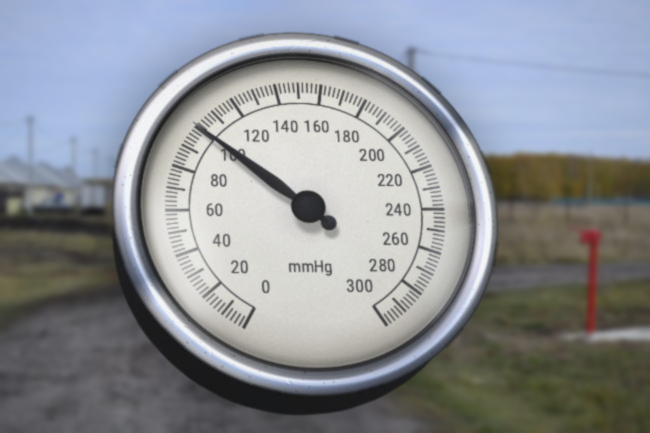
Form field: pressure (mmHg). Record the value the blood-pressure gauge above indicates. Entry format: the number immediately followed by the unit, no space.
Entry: 100mmHg
